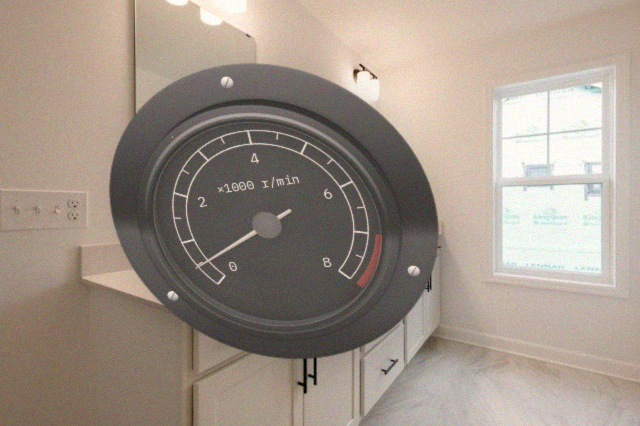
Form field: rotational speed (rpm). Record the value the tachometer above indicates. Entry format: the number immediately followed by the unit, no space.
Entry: 500rpm
